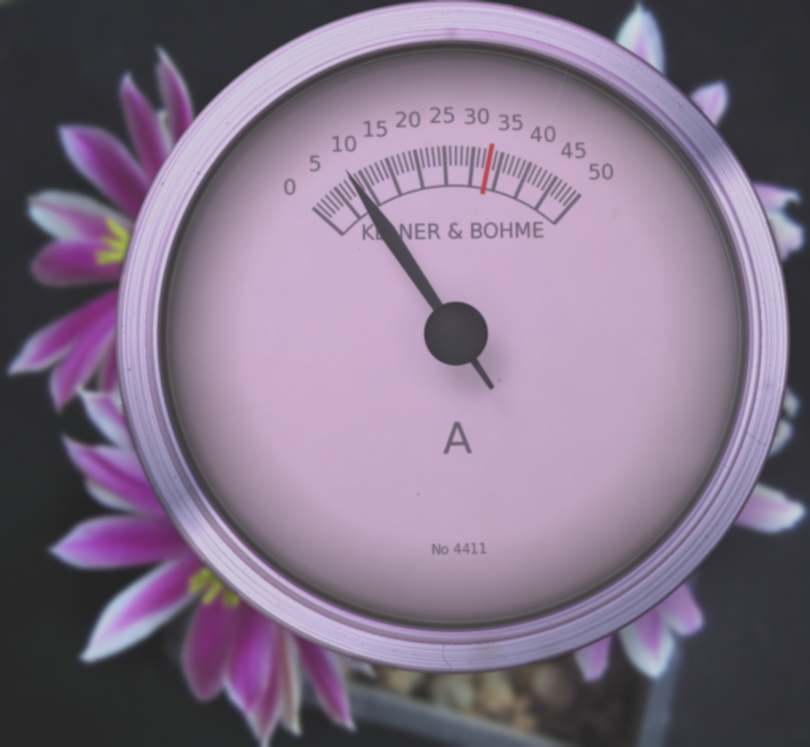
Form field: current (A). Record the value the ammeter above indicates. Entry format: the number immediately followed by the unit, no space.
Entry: 8A
